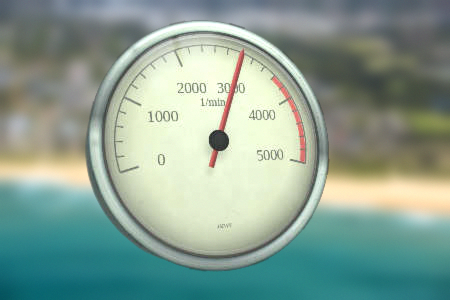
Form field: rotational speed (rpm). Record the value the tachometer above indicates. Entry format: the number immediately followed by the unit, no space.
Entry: 3000rpm
